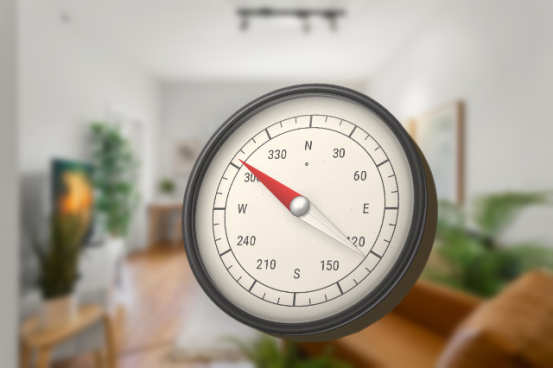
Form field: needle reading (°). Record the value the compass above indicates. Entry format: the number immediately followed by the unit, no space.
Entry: 305°
